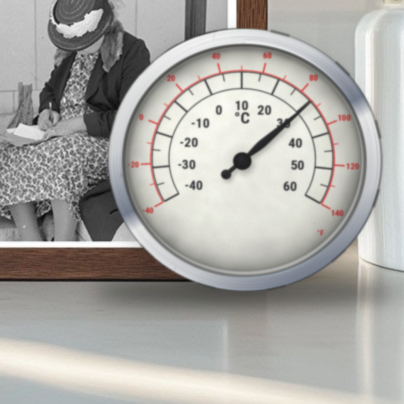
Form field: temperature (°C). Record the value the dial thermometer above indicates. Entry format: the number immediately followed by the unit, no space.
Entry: 30°C
